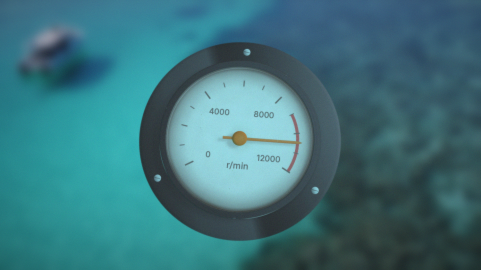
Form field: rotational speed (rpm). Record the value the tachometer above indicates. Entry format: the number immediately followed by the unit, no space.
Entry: 10500rpm
